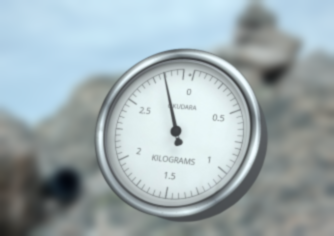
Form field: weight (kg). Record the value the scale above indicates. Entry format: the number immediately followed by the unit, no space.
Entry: 2.85kg
